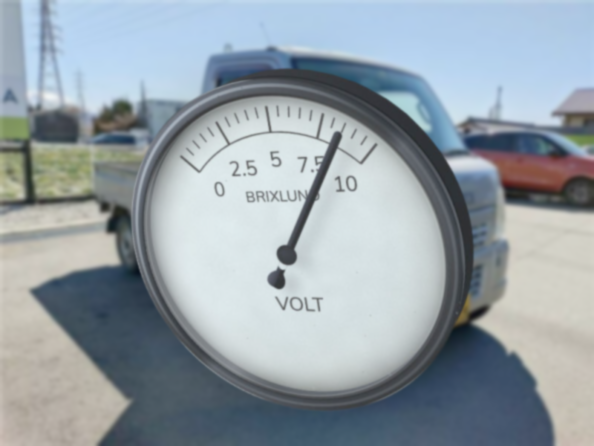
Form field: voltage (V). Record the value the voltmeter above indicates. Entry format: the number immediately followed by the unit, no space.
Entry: 8.5V
